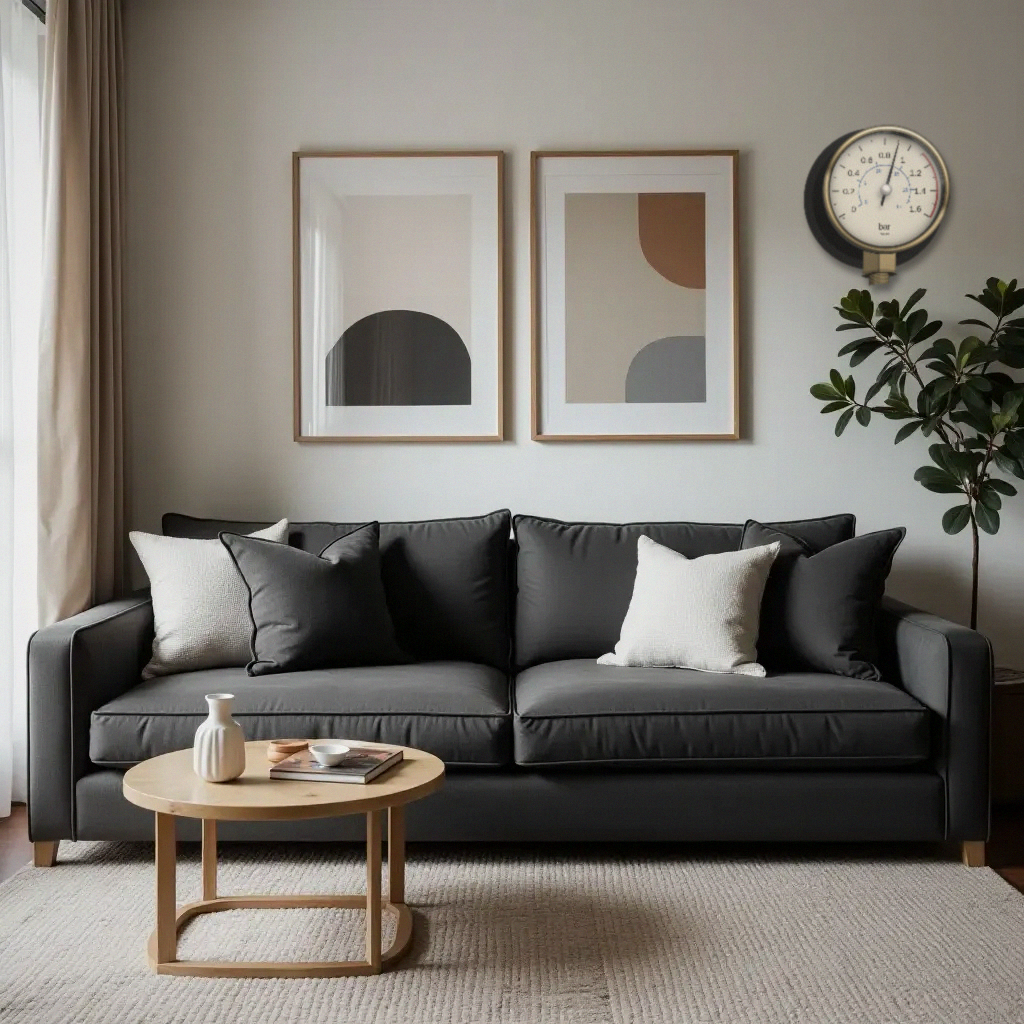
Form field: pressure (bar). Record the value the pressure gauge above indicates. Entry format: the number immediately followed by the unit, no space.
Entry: 0.9bar
